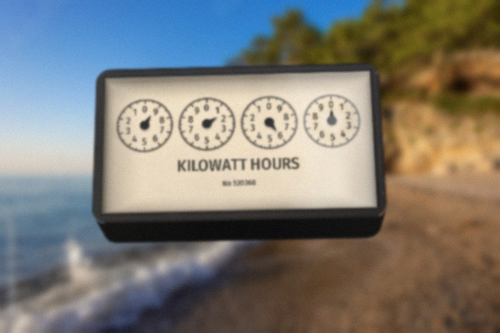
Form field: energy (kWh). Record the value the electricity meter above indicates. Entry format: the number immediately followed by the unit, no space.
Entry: 9160kWh
